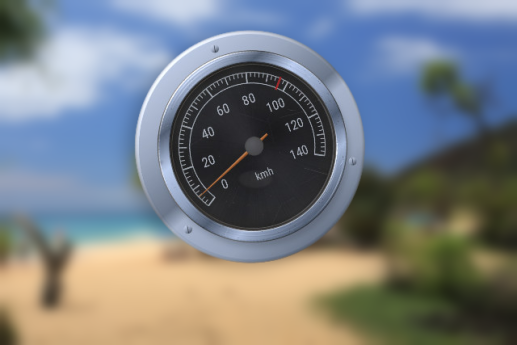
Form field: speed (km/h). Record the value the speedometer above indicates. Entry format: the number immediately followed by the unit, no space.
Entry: 6km/h
